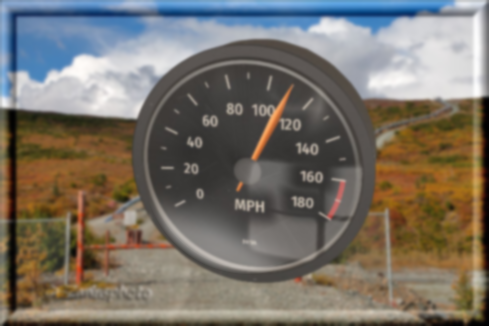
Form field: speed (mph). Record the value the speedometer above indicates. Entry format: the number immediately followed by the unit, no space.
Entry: 110mph
